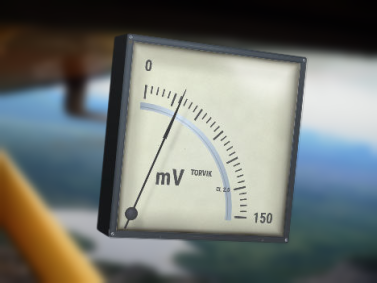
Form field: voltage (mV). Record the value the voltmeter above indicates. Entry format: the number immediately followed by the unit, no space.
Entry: 30mV
